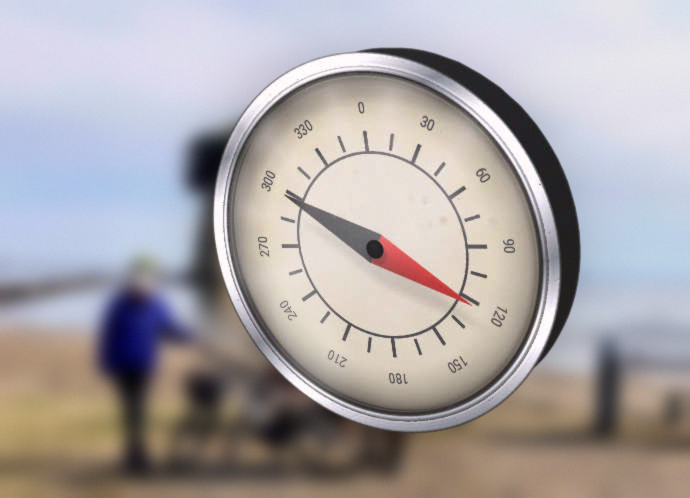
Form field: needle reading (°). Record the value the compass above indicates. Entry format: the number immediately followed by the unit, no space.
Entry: 120°
